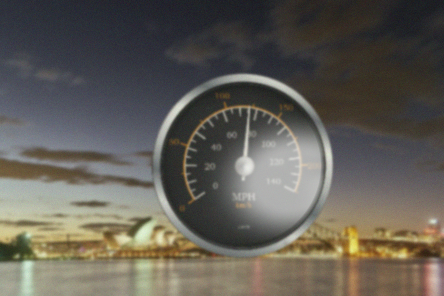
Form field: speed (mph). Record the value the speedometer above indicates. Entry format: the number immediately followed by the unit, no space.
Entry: 75mph
